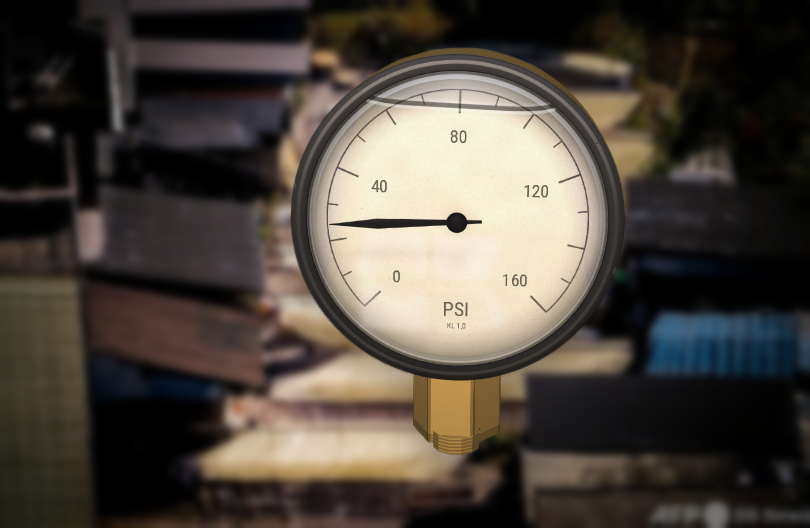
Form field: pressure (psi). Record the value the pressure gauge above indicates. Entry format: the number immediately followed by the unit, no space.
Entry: 25psi
